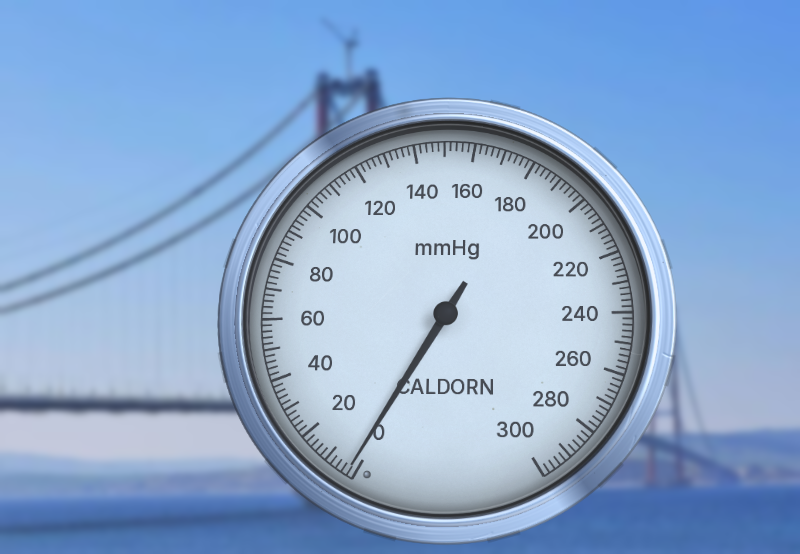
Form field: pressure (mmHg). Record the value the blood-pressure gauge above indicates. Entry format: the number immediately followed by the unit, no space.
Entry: 2mmHg
